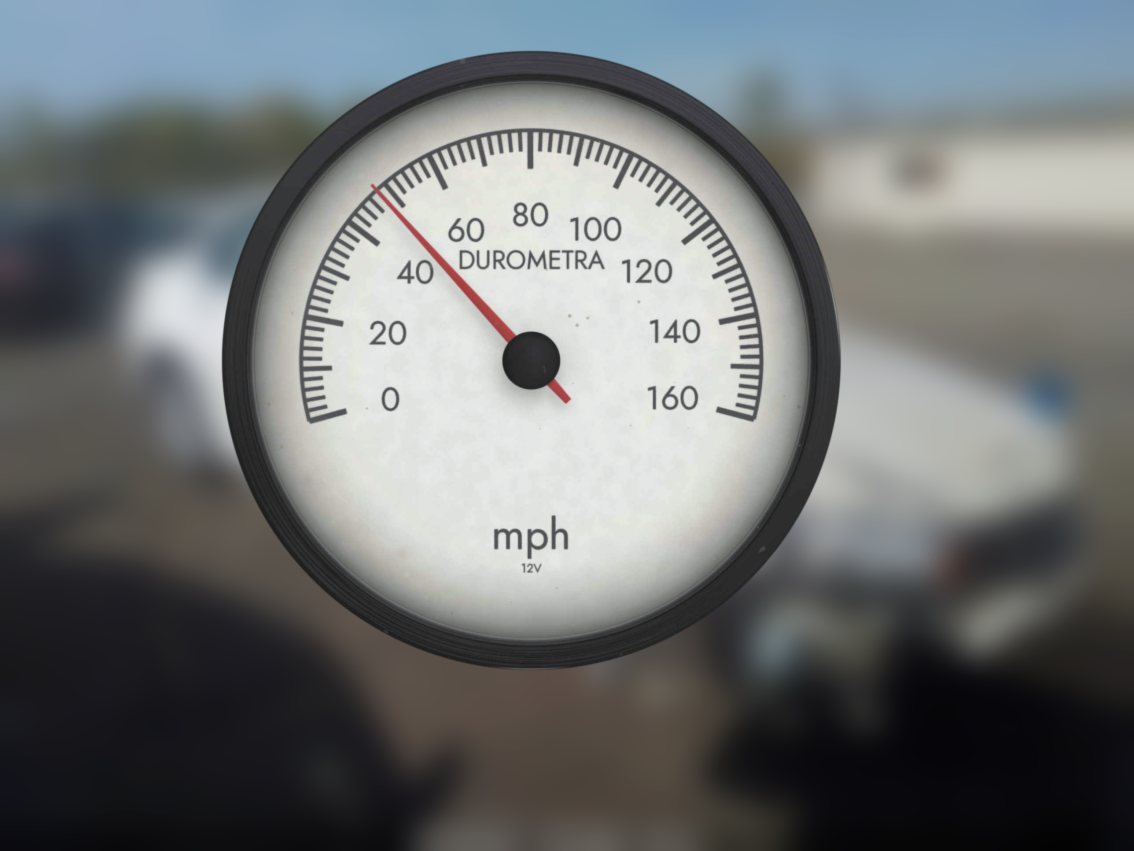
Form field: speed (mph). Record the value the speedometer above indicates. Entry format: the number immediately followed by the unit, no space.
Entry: 48mph
